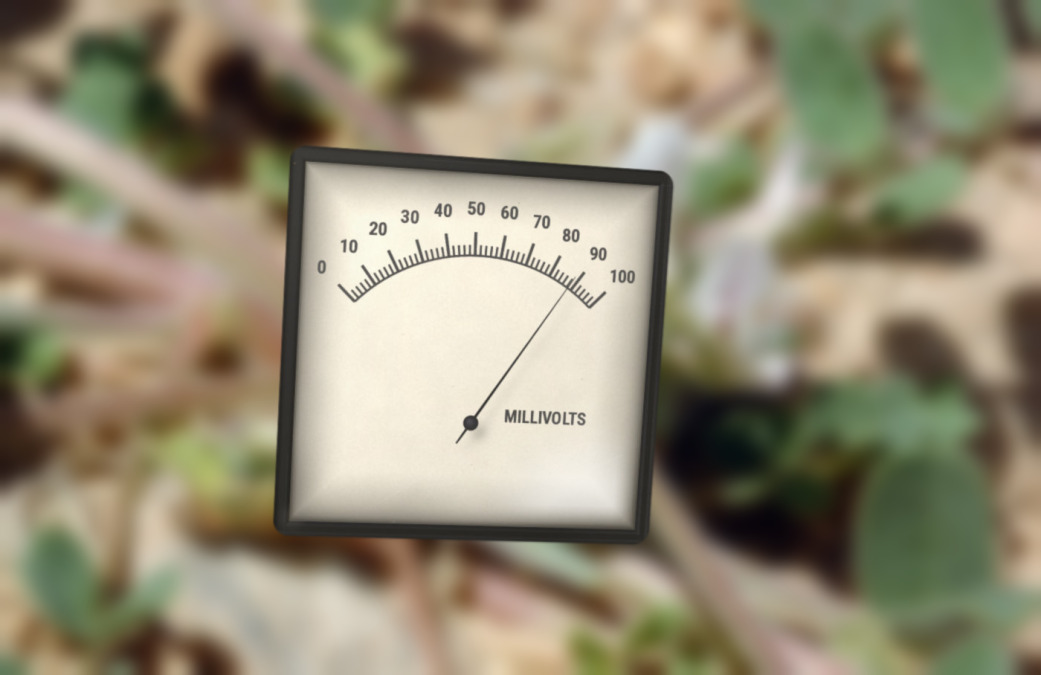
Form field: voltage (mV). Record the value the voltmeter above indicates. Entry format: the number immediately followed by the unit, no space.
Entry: 88mV
